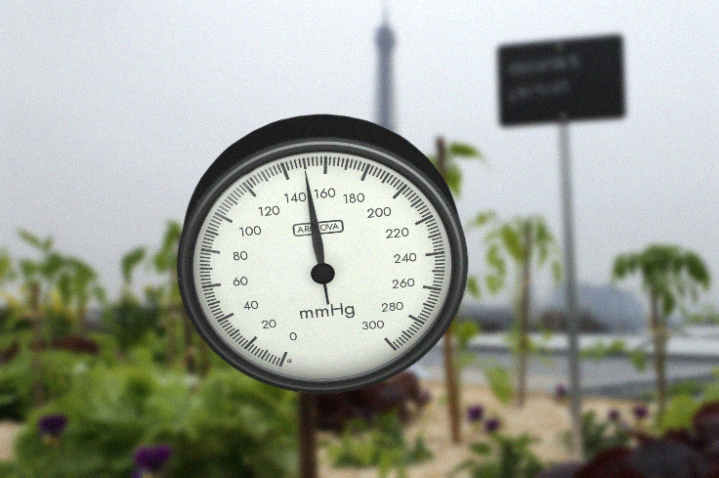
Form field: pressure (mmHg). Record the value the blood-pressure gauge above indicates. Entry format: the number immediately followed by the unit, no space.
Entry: 150mmHg
